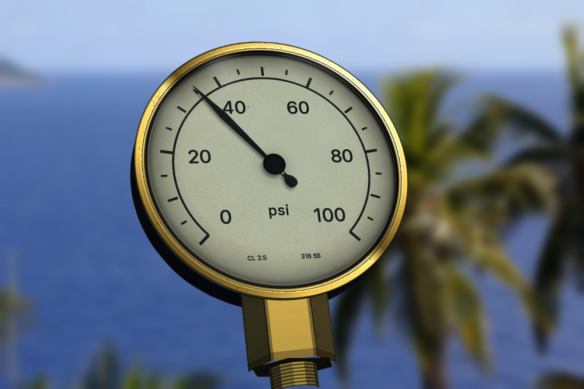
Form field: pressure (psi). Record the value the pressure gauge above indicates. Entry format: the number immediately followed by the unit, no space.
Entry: 35psi
